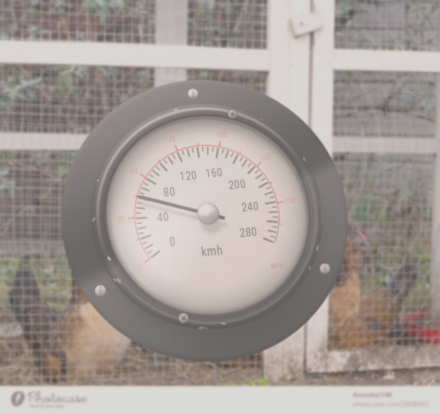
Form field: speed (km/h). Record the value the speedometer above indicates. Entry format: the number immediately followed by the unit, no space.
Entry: 60km/h
